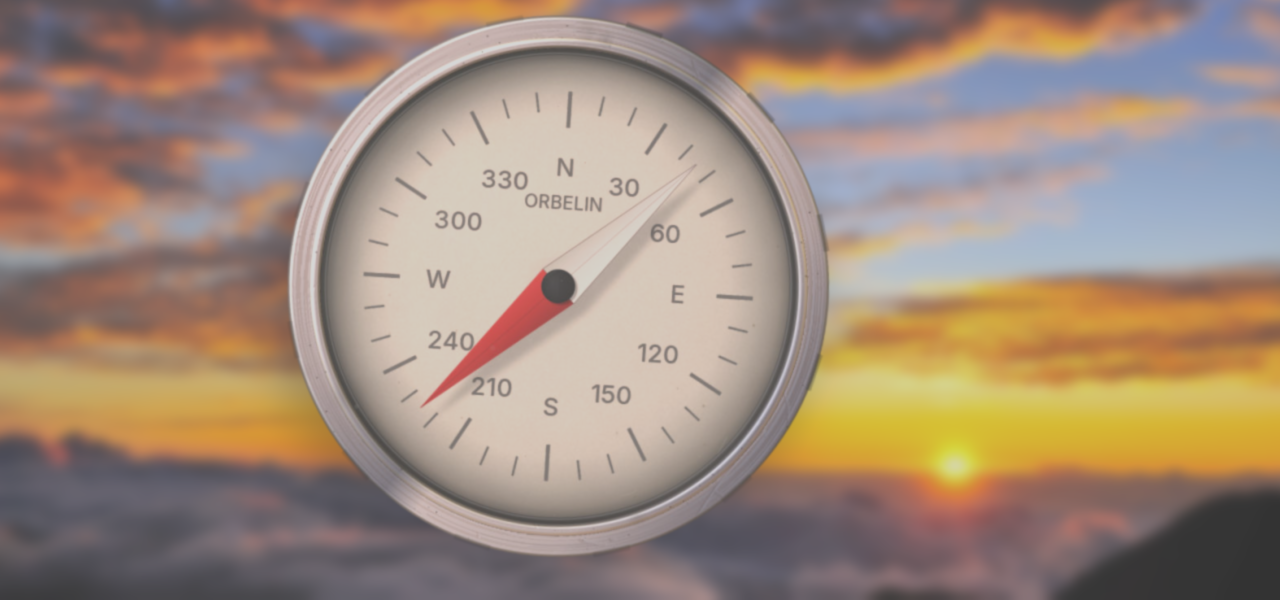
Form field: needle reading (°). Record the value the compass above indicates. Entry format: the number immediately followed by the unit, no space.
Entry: 225°
